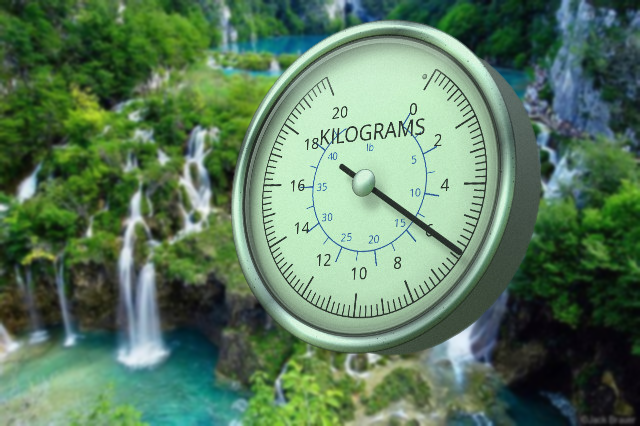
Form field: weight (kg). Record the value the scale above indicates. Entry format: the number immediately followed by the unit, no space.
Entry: 6kg
